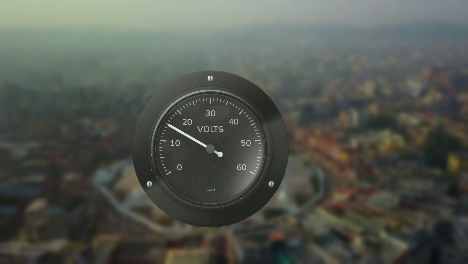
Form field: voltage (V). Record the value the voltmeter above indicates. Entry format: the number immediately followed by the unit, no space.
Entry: 15V
